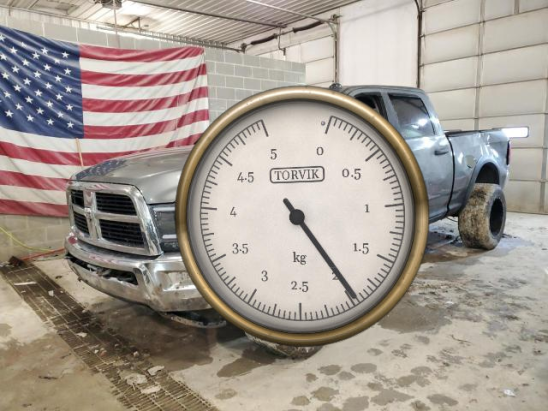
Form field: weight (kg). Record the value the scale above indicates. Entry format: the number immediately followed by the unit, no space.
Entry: 1.95kg
